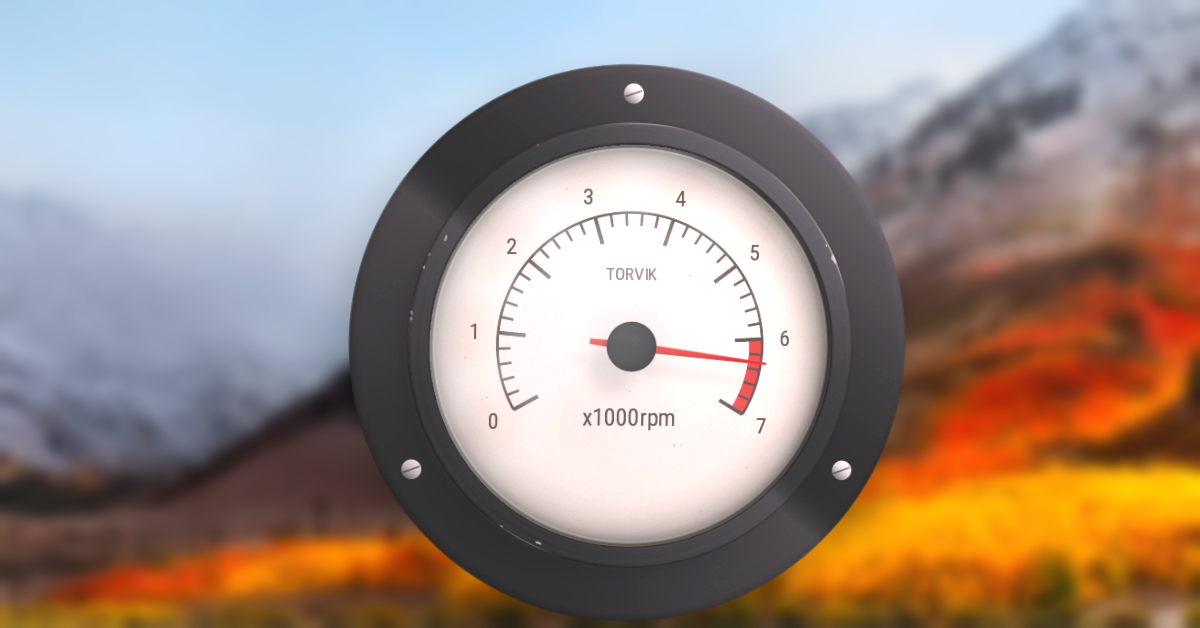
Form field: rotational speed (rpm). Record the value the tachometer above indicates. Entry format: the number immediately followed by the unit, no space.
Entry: 6300rpm
